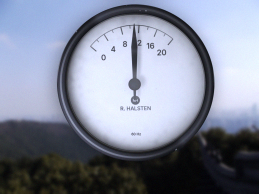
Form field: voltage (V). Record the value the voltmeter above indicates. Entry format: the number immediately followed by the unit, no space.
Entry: 11V
